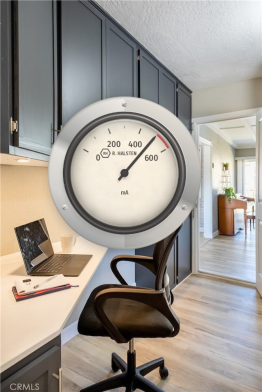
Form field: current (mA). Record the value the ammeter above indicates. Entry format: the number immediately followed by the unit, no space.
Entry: 500mA
